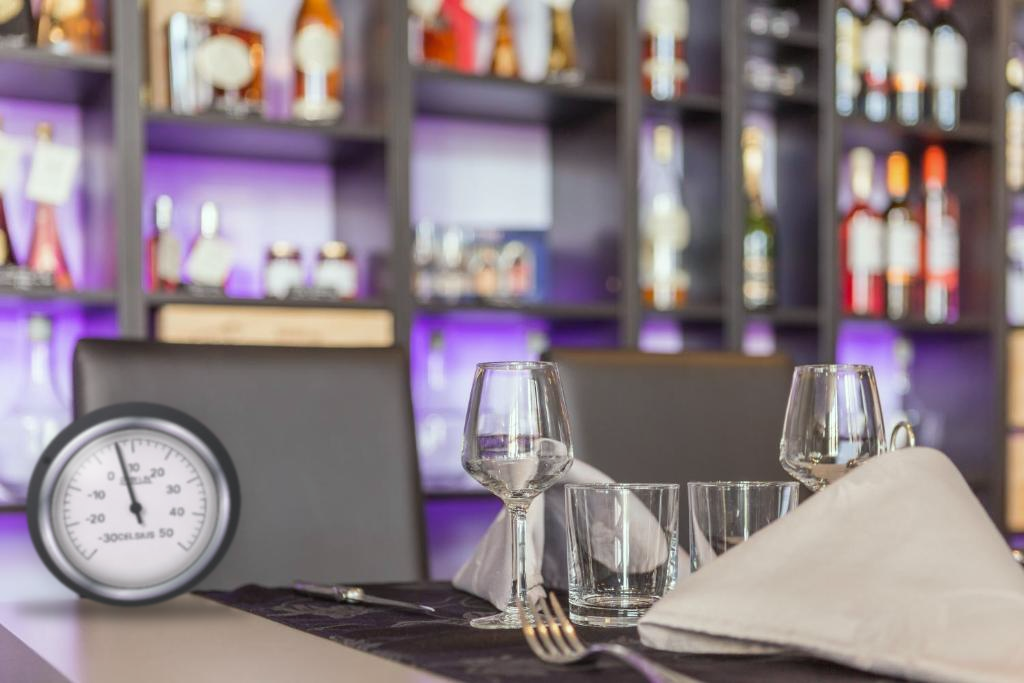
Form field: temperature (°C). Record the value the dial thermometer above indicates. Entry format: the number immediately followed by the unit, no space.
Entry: 6°C
